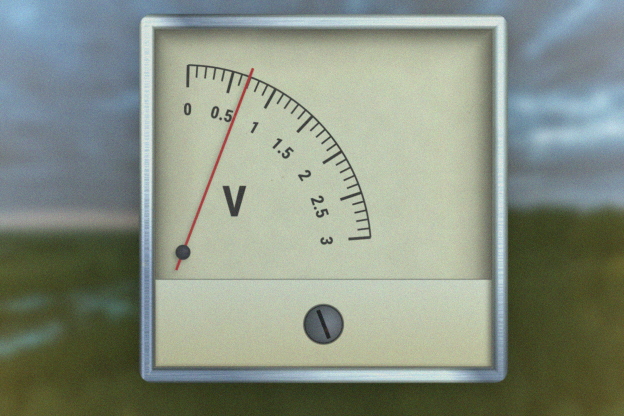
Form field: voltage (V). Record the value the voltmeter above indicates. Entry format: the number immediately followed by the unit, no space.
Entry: 0.7V
